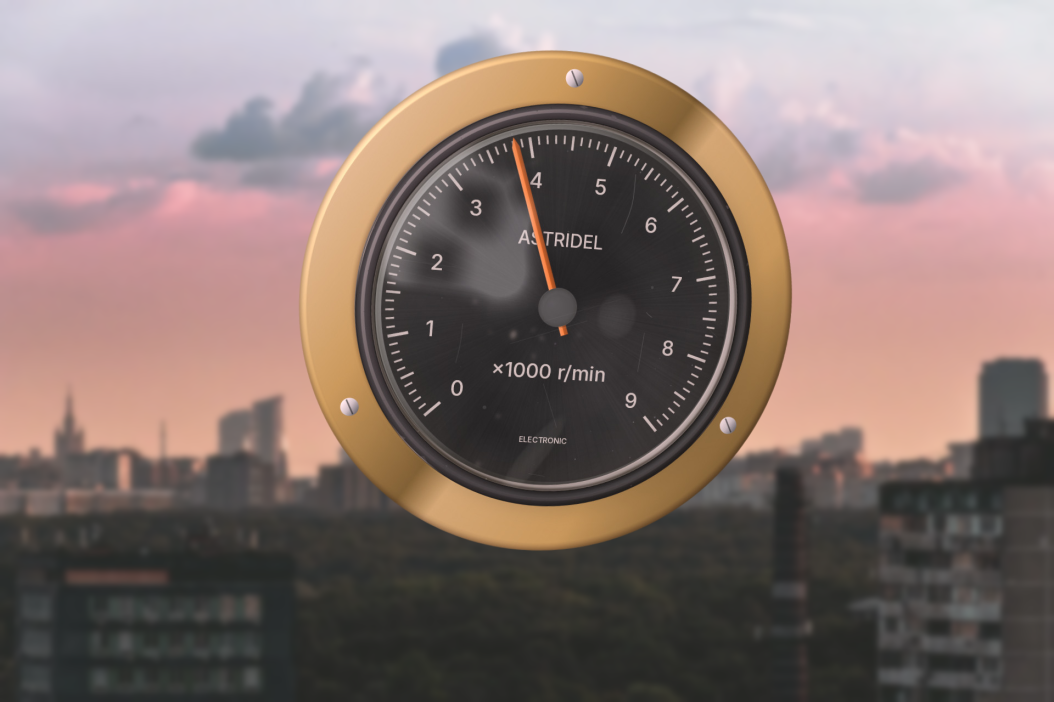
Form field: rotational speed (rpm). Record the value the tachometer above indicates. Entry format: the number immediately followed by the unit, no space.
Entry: 3800rpm
